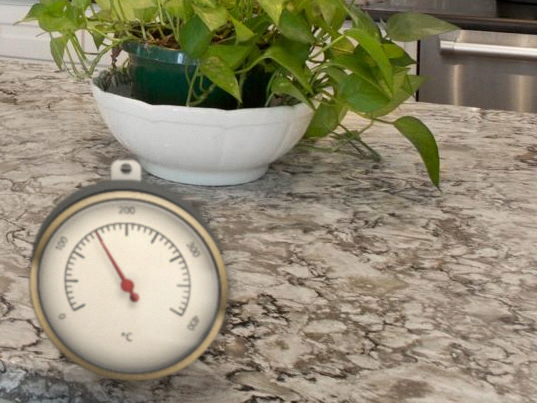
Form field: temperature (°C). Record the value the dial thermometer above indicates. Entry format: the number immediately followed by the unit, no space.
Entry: 150°C
